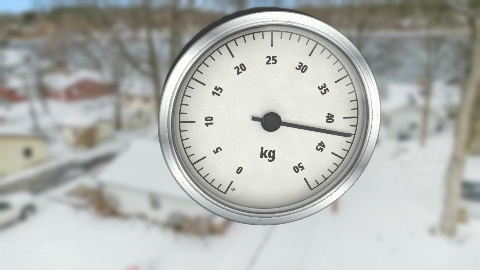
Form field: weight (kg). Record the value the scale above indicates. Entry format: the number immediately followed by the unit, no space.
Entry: 42kg
